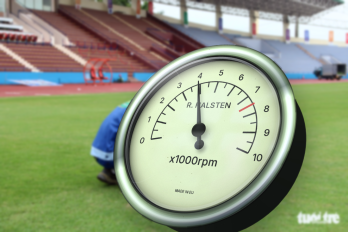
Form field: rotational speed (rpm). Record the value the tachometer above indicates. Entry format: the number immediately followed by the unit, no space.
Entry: 4000rpm
